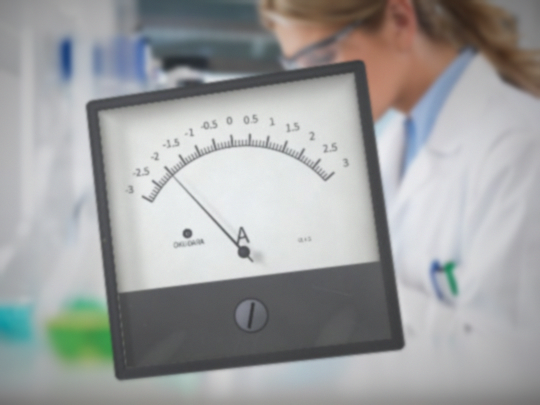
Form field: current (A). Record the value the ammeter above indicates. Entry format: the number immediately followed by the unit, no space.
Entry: -2A
